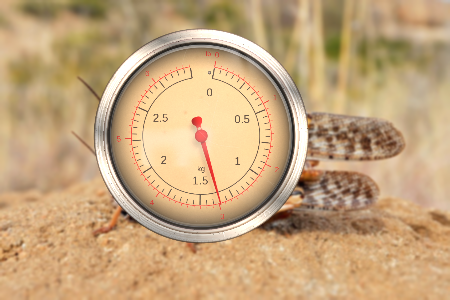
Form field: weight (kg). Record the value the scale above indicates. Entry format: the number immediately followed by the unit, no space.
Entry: 1.35kg
